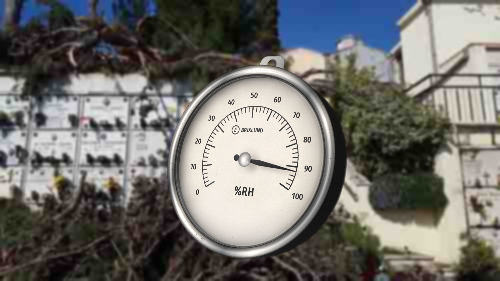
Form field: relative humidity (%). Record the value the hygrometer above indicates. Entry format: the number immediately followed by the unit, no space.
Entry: 92%
